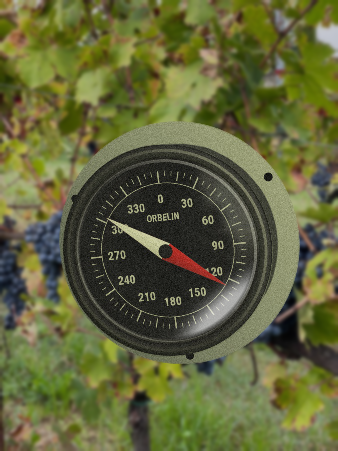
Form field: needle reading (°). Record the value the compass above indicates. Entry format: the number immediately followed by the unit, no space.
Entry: 125°
